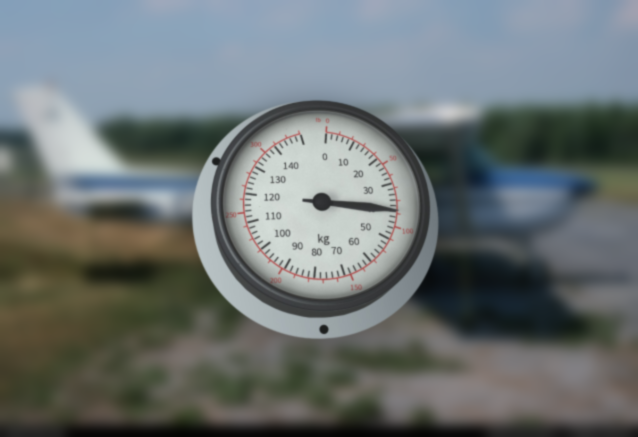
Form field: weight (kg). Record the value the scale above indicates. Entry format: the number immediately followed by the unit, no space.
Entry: 40kg
